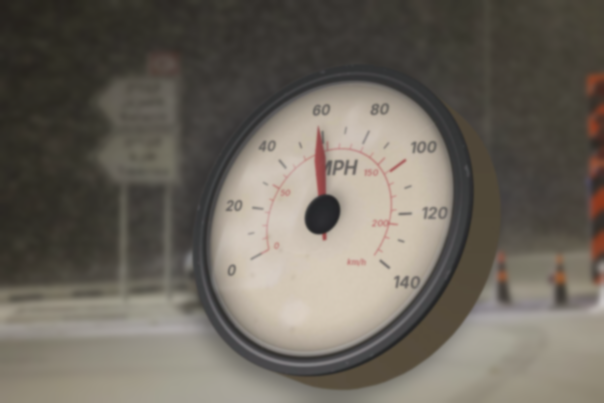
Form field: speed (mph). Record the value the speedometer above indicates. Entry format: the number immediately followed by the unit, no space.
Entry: 60mph
